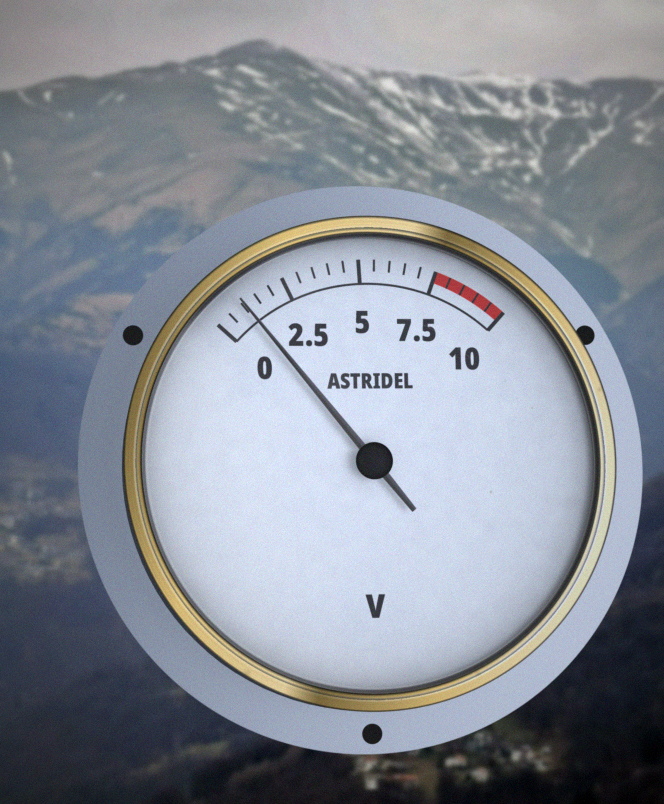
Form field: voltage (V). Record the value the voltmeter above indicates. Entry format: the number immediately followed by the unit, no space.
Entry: 1V
